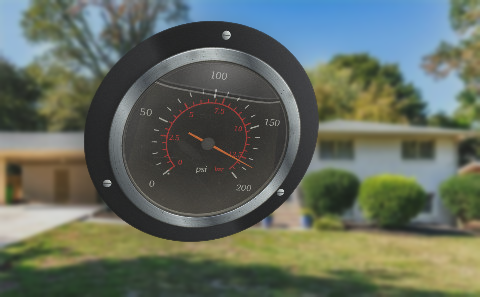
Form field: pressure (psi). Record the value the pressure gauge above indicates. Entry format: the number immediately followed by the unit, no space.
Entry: 185psi
